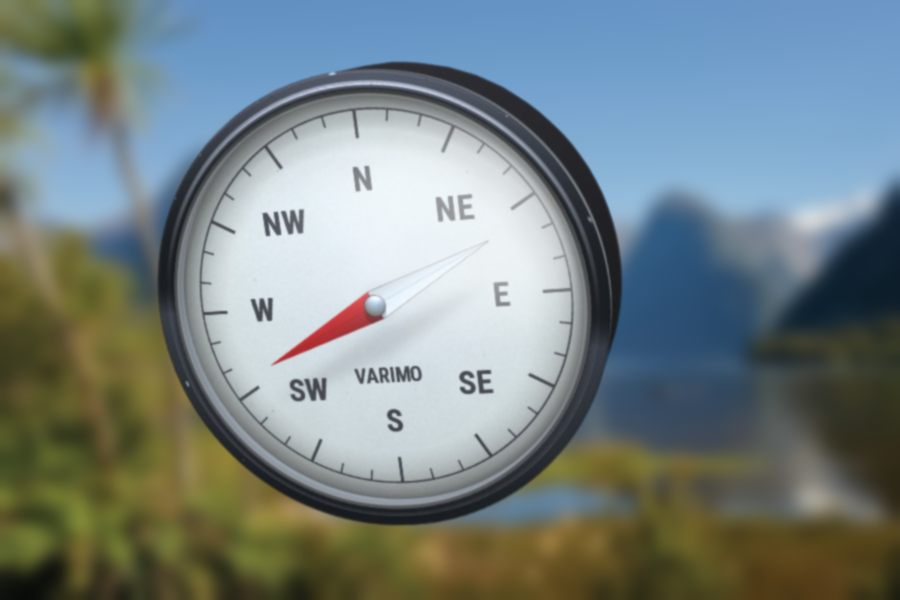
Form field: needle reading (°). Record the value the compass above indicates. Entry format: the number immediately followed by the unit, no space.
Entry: 245°
